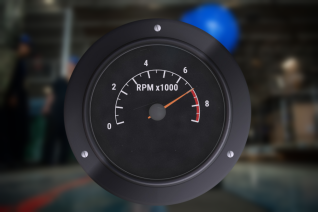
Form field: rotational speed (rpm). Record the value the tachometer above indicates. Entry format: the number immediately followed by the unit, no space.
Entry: 7000rpm
